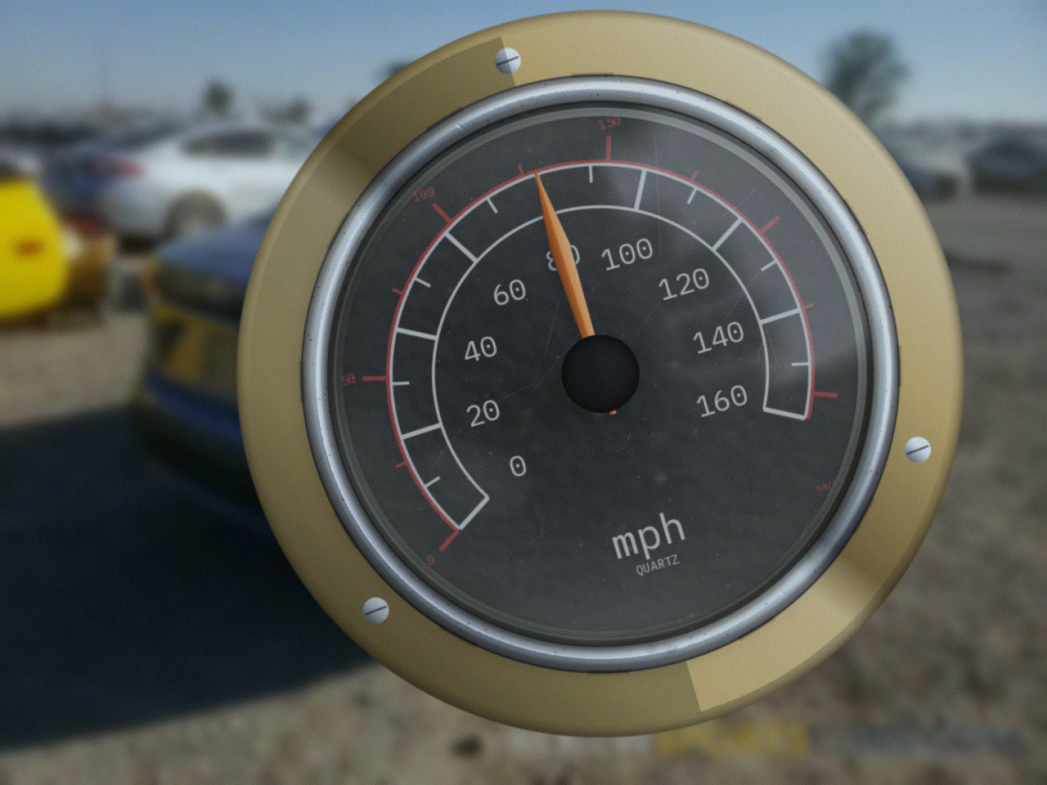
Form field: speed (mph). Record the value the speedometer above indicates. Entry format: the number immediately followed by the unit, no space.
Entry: 80mph
